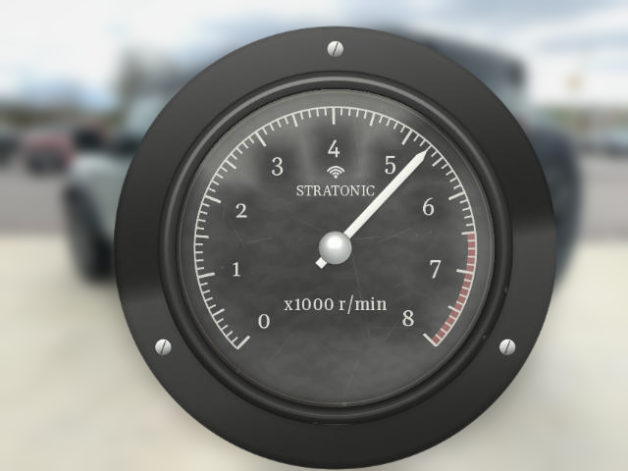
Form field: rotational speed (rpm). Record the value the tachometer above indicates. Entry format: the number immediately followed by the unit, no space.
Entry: 5300rpm
